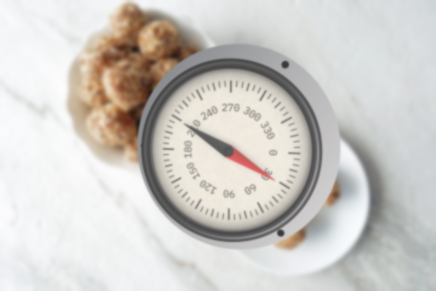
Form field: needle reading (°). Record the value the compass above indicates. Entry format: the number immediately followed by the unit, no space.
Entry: 30°
